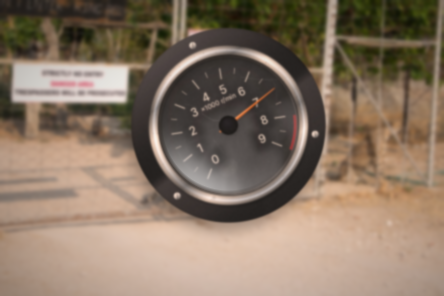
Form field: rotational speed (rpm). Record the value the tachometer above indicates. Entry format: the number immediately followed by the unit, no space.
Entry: 7000rpm
